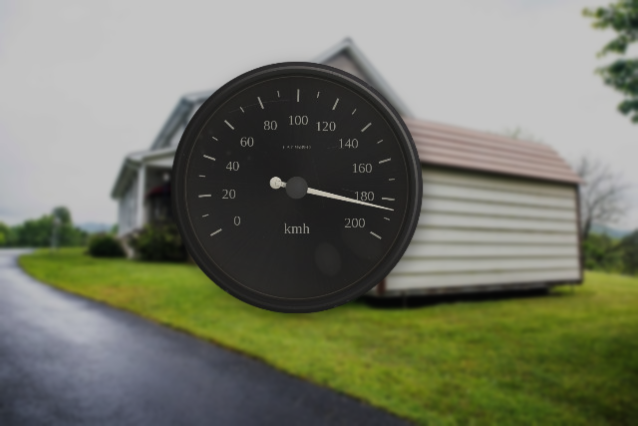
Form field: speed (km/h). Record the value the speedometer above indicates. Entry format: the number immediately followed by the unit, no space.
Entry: 185km/h
